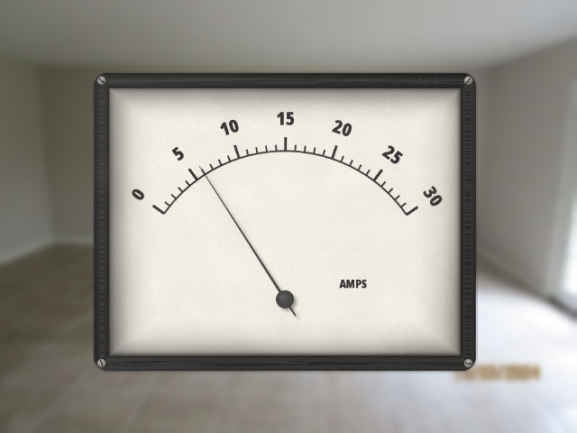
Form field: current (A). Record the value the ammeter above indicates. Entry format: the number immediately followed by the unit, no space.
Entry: 6A
